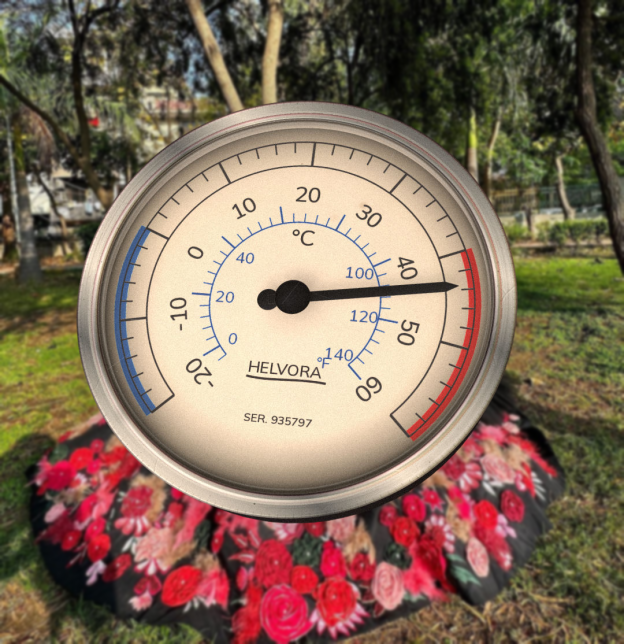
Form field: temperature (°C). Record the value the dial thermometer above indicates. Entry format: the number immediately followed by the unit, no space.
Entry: 44°C
